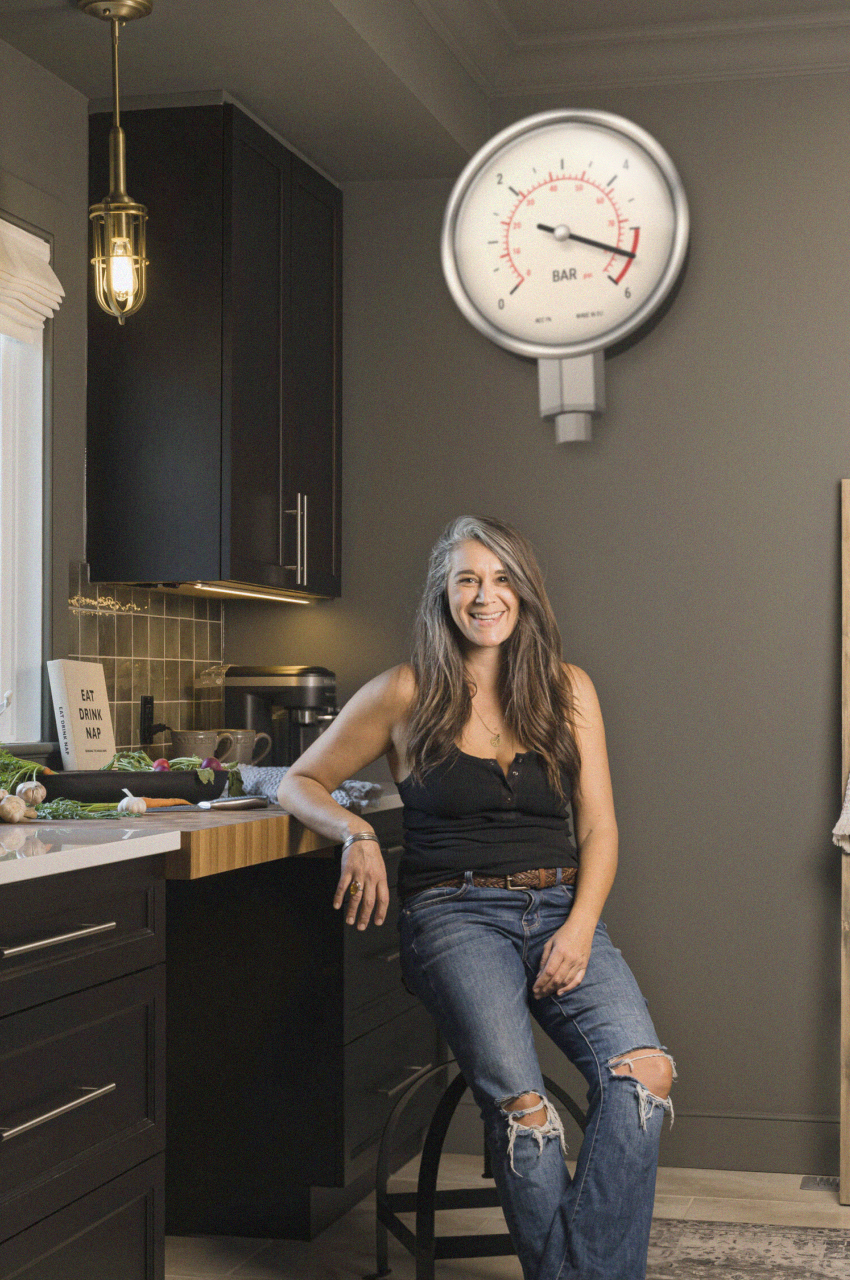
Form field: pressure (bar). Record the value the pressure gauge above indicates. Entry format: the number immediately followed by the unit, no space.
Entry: 5.5bar
